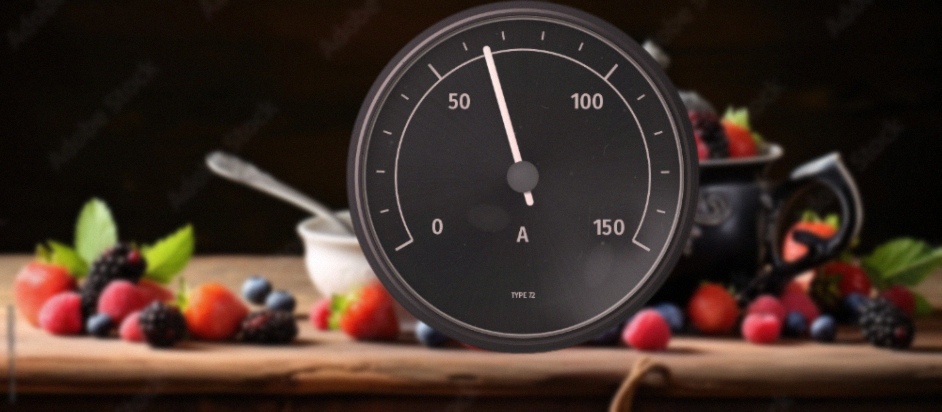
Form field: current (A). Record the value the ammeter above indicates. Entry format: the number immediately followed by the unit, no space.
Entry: 65A
